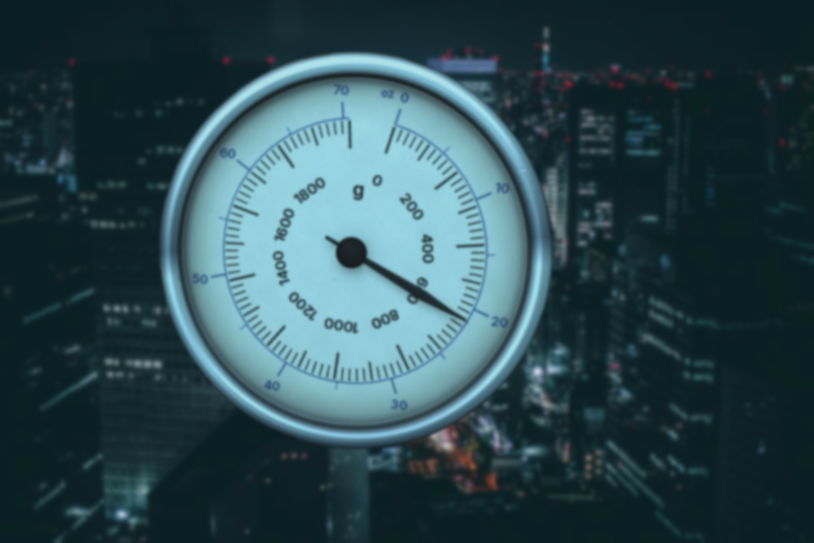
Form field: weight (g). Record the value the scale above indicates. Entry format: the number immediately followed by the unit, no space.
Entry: 600g
